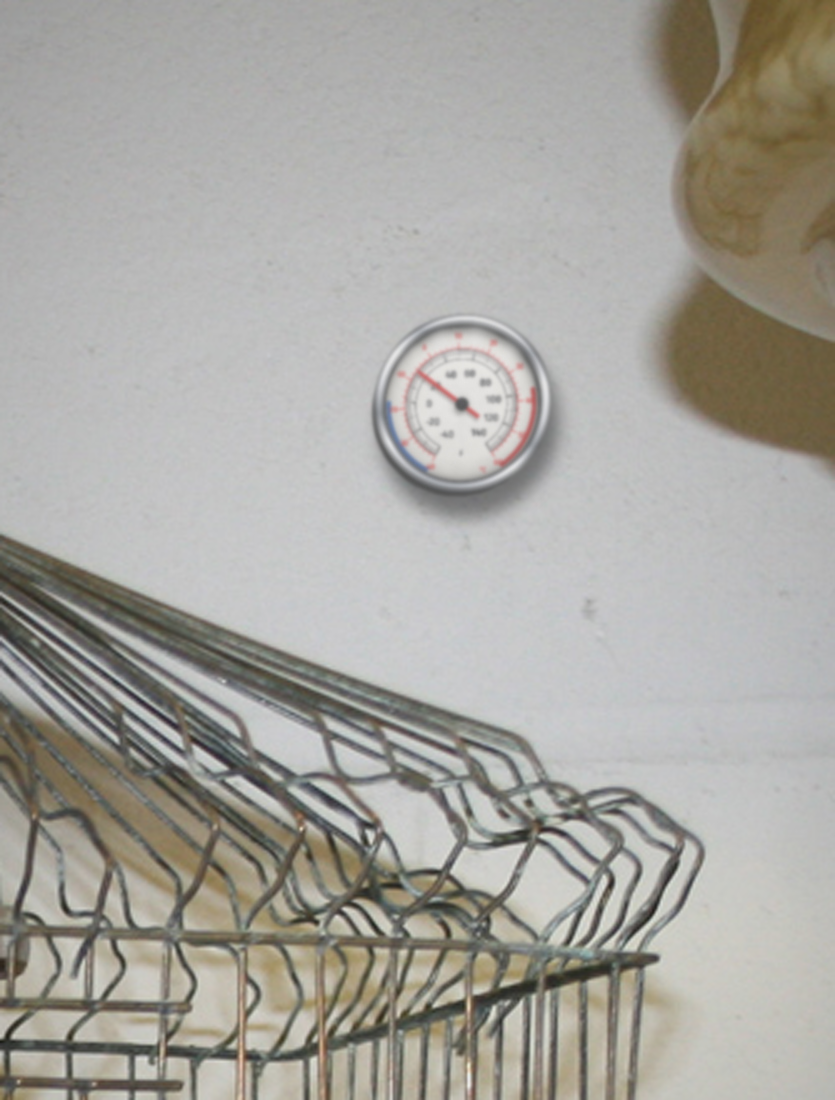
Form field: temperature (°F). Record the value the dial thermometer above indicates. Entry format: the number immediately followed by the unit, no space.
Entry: 20°F
